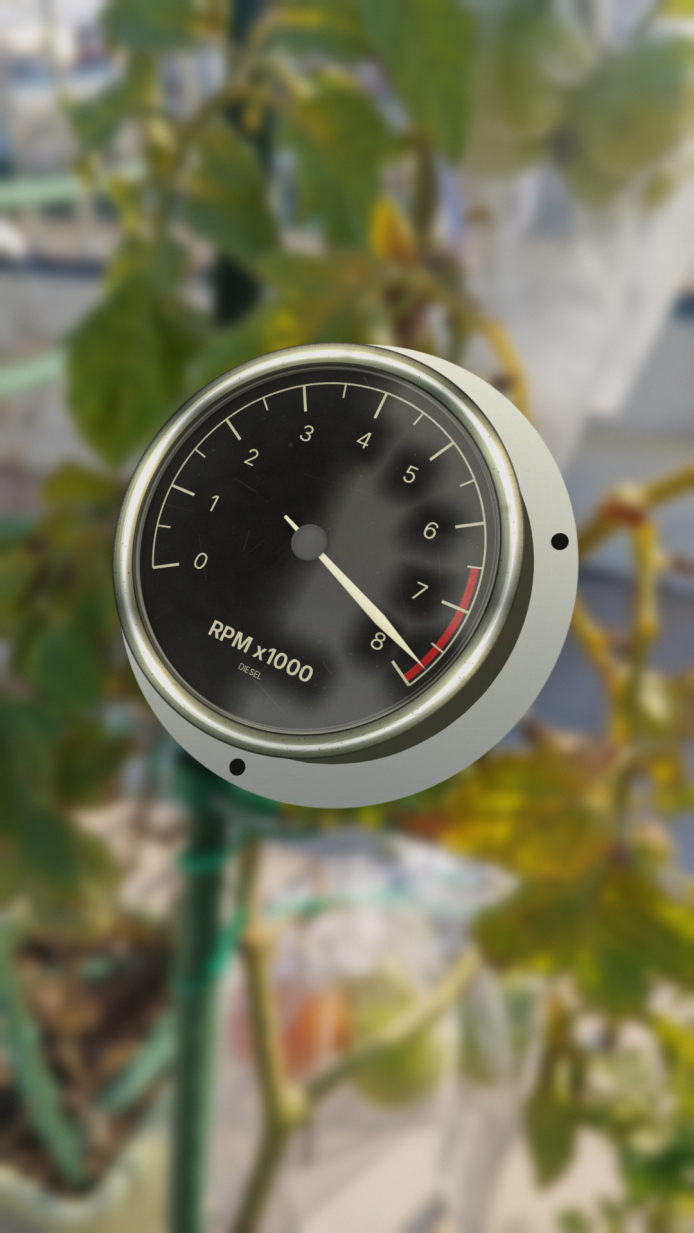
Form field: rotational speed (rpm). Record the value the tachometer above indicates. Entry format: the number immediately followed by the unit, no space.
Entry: 7750rpm
